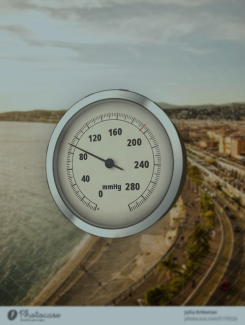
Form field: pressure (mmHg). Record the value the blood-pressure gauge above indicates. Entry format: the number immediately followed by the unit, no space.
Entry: 90mmHg
